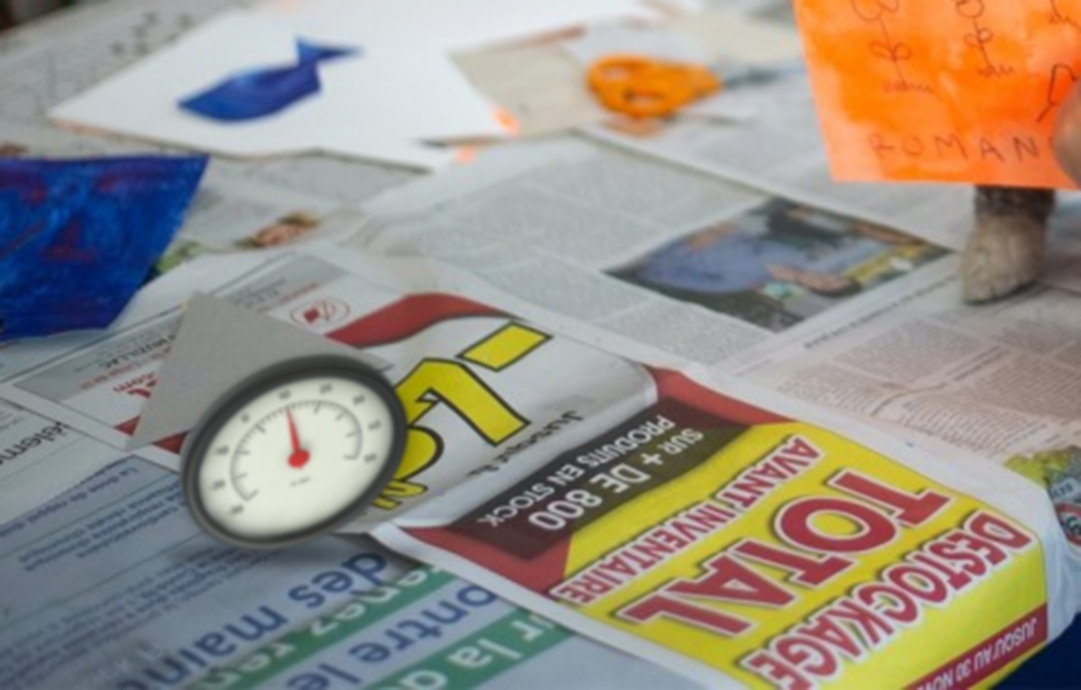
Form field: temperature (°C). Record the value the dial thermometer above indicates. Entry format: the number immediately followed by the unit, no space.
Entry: 10°C
